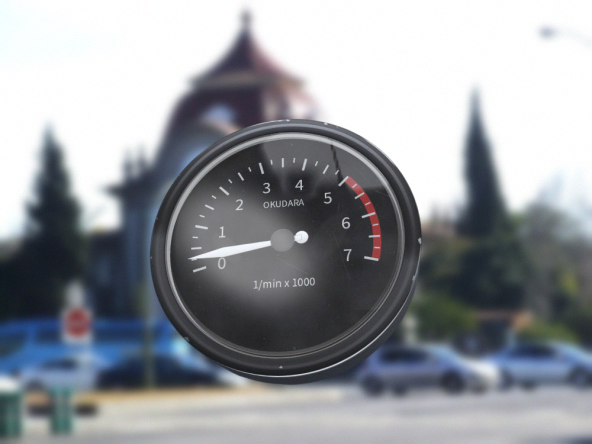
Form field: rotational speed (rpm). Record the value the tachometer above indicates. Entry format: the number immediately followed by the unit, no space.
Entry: 250rpm
